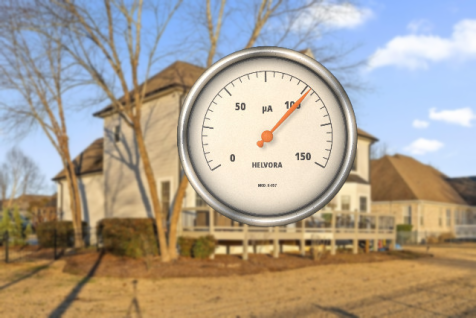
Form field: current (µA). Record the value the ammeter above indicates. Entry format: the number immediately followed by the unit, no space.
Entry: 102.5µA
